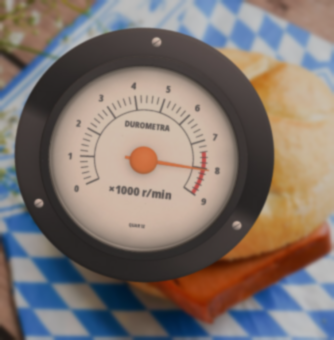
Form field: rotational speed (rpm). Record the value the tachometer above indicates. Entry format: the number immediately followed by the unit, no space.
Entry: 8000rpm
